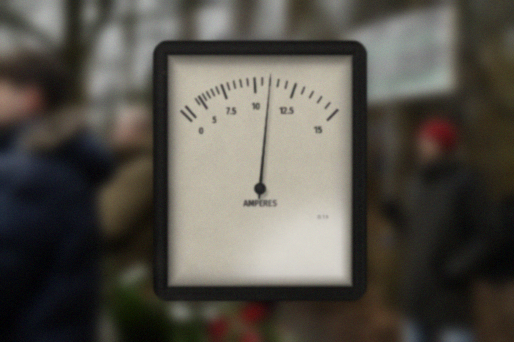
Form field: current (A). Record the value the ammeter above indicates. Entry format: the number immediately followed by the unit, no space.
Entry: 11A
